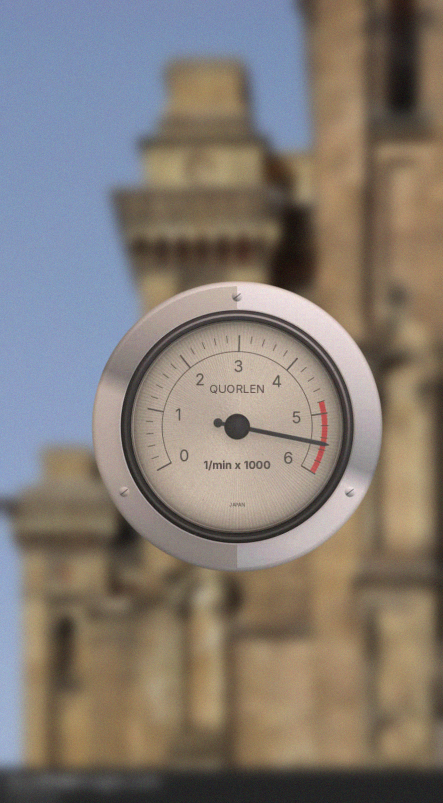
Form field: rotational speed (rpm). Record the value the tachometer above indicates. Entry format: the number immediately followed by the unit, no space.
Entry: 5500rpm
